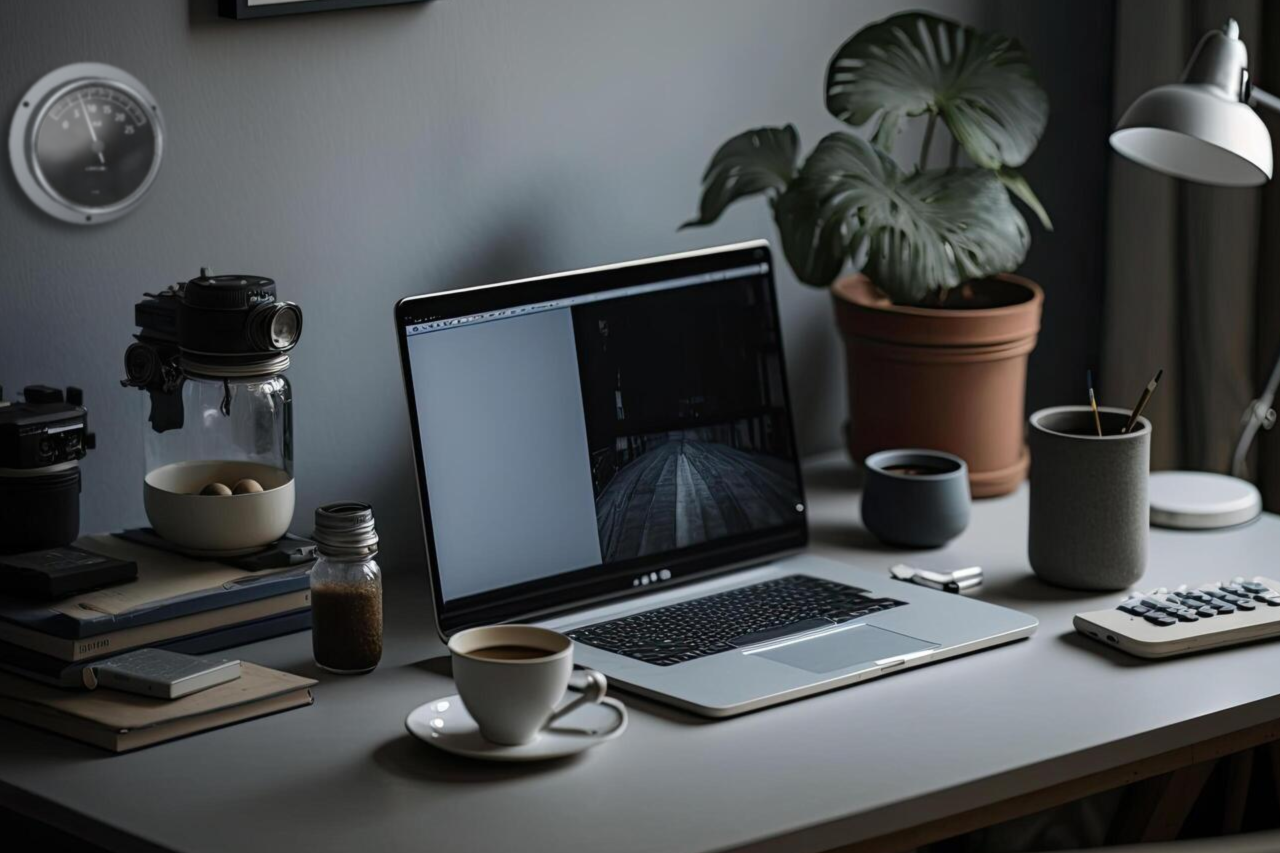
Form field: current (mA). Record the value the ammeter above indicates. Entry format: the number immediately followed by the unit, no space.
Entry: 7.5mA
